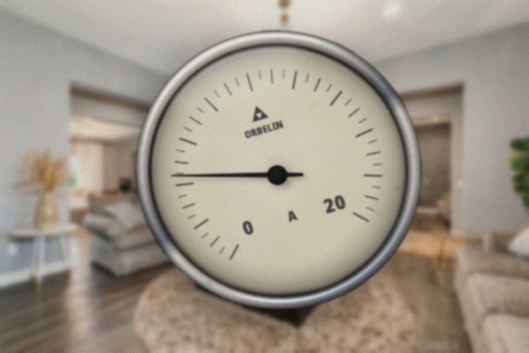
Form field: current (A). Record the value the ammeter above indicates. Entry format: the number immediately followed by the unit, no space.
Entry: 4.5A
